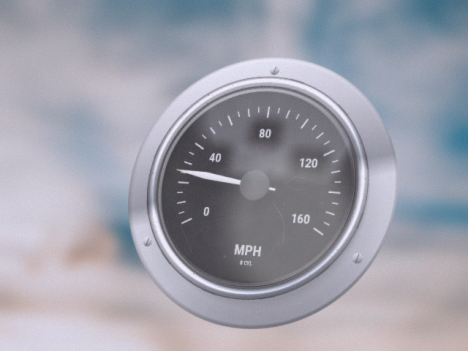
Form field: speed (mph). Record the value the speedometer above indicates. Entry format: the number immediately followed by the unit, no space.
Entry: 25mph
